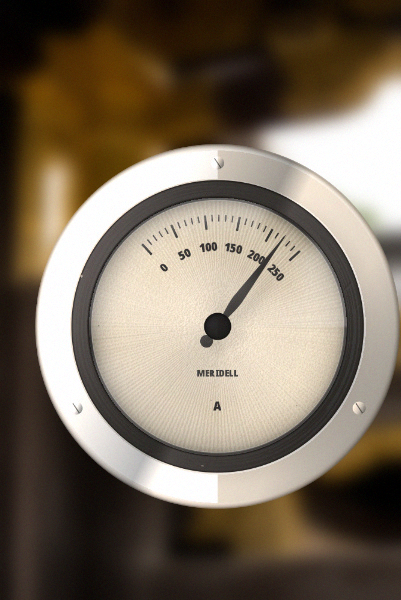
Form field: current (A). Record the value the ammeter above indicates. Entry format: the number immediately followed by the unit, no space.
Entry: 220A
